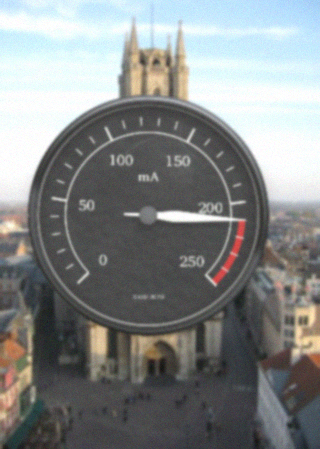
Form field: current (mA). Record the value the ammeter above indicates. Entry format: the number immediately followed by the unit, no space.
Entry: 210mA
